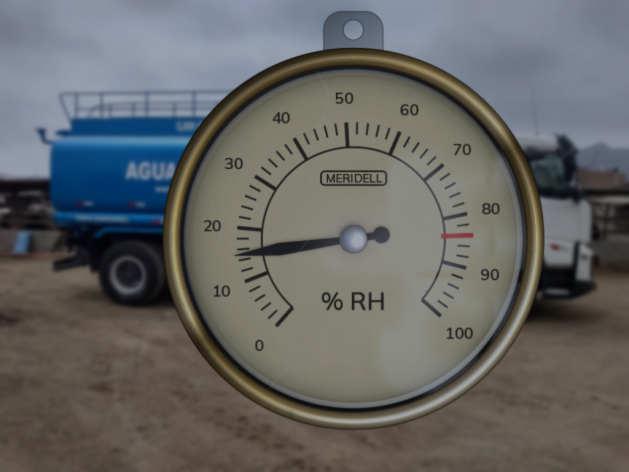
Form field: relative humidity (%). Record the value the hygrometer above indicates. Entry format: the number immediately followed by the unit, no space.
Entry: 15%
